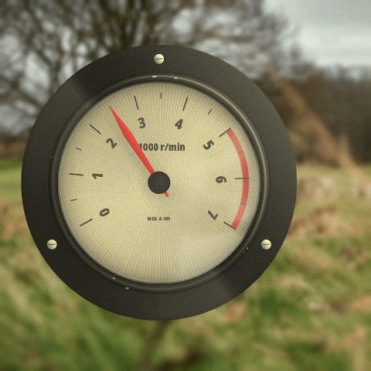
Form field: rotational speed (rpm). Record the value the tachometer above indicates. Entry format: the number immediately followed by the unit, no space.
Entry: 2500rpm
